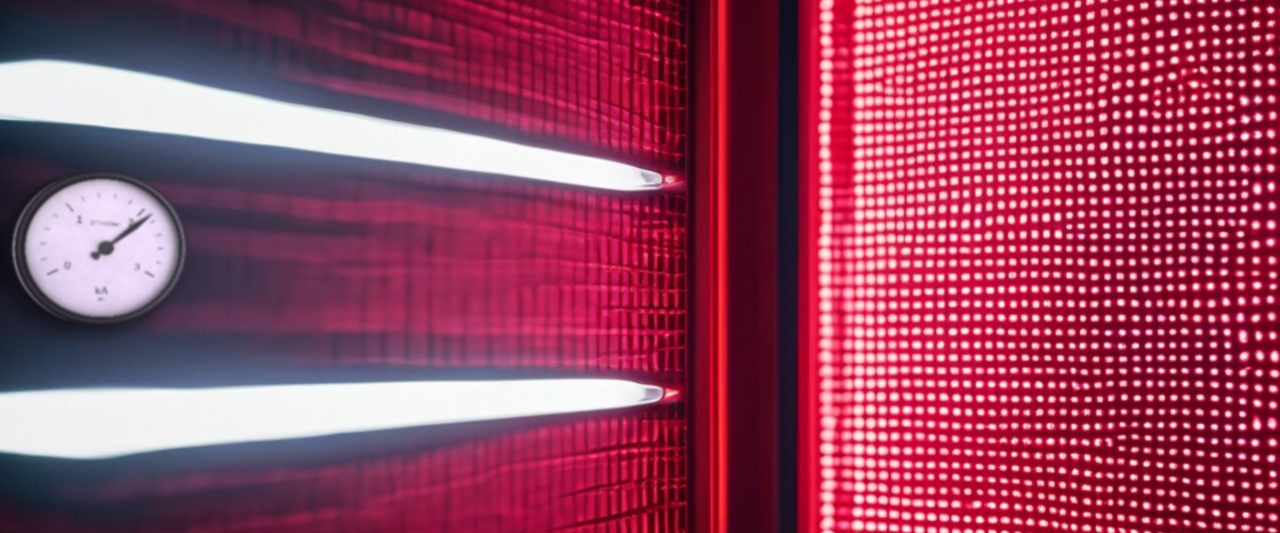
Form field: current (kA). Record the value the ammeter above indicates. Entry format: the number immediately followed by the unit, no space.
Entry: 2.1kA
